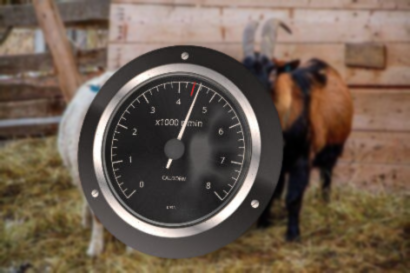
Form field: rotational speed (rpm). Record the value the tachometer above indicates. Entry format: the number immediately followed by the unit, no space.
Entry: 4600rpm
